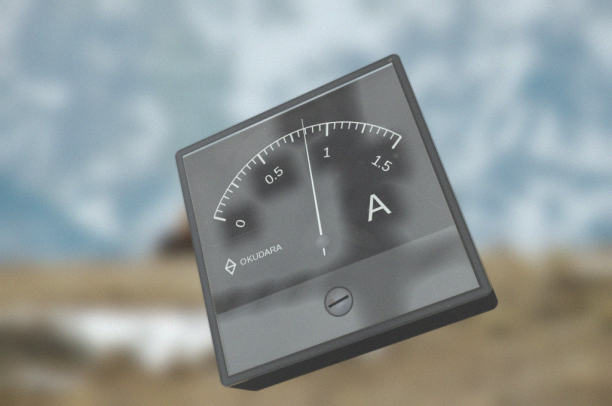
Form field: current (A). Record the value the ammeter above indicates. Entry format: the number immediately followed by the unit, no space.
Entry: 0.85A
